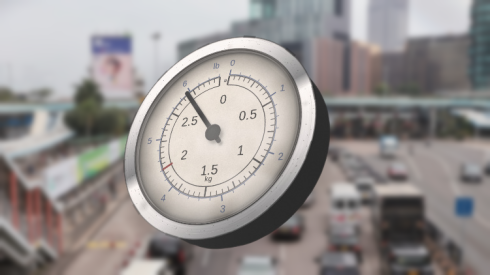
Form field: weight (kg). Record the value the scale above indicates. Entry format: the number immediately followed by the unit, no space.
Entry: 2.7kg
